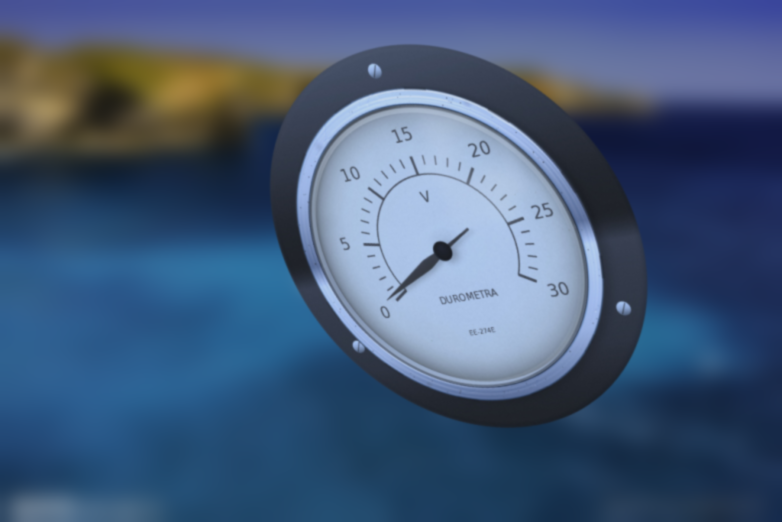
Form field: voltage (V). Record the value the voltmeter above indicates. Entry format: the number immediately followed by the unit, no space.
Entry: 0.5V
